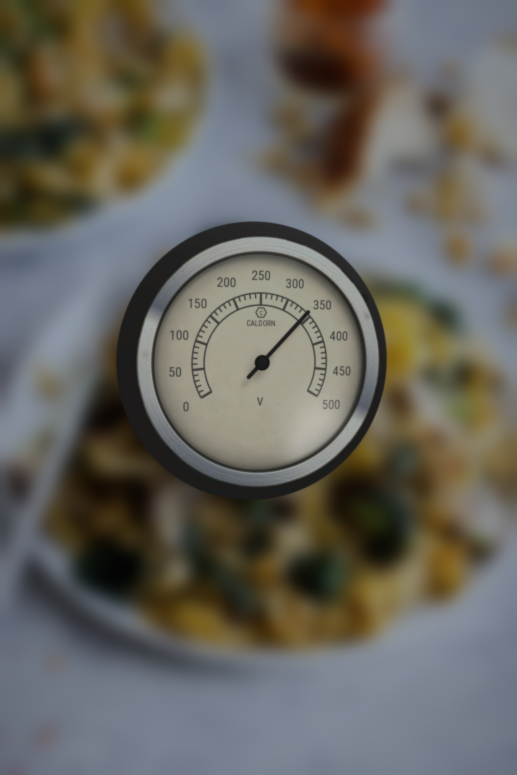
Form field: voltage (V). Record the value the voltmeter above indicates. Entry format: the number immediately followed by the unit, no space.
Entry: 340V
